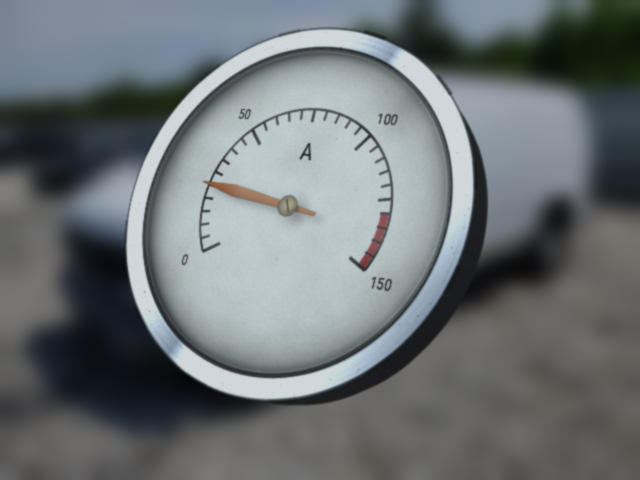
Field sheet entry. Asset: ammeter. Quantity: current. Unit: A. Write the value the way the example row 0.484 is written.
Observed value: 25
